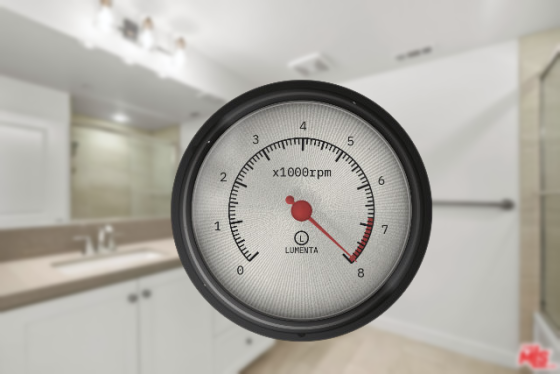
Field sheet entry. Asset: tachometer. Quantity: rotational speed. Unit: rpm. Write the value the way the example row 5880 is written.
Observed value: 7900
